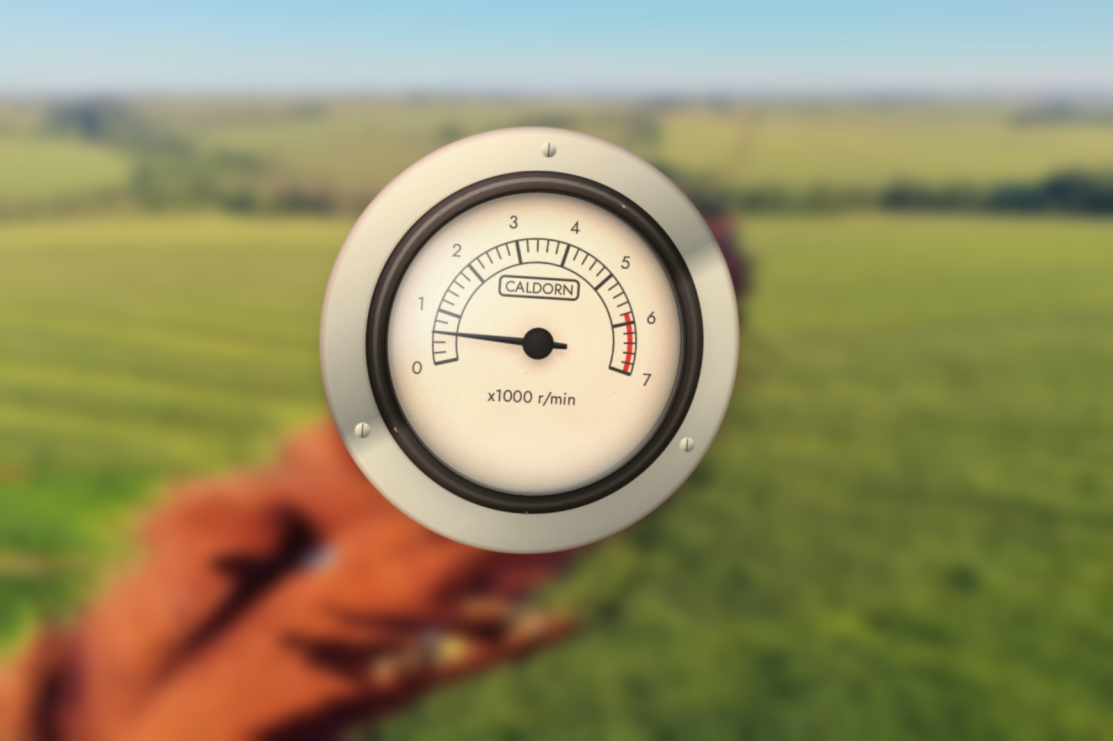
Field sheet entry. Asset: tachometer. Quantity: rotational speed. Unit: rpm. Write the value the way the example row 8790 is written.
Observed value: 600
